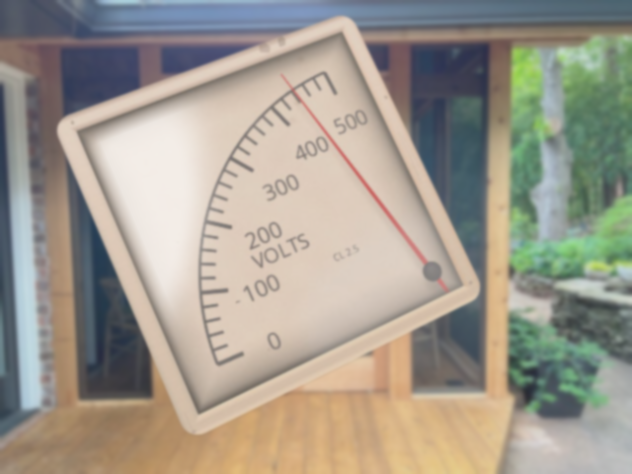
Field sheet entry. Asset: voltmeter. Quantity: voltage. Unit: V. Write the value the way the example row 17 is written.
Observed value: 440
